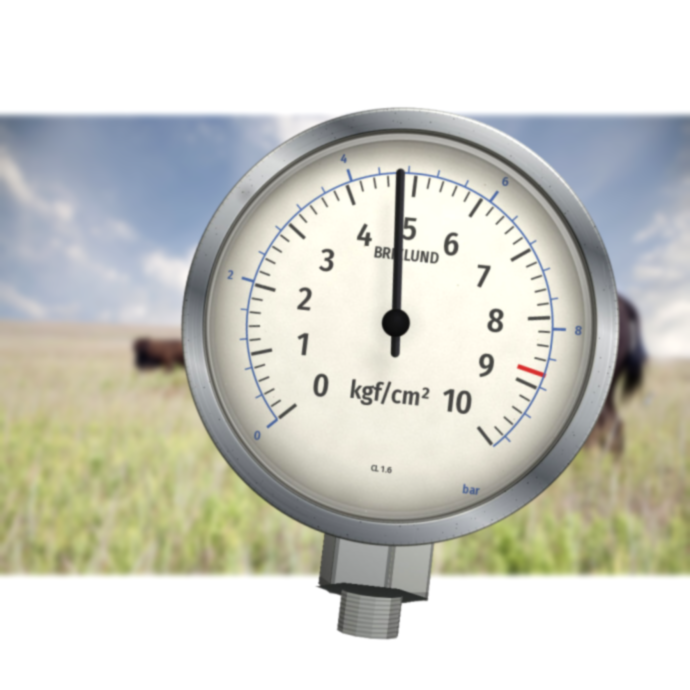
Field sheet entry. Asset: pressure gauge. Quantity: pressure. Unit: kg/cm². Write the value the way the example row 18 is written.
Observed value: 4.8
